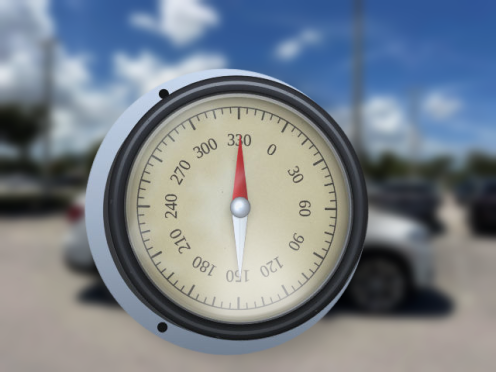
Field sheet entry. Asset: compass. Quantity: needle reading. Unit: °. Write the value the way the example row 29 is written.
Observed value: 330
